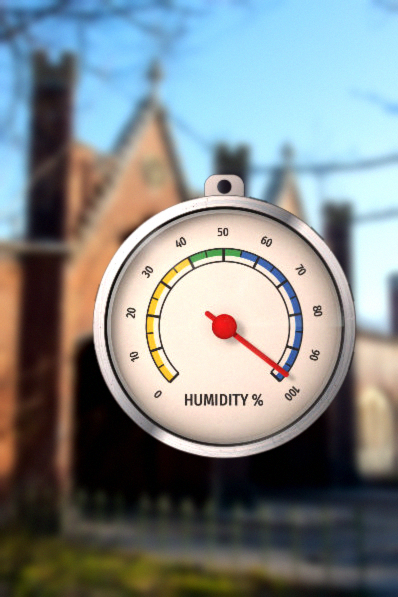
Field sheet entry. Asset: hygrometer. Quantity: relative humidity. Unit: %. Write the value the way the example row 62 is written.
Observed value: 97.5
